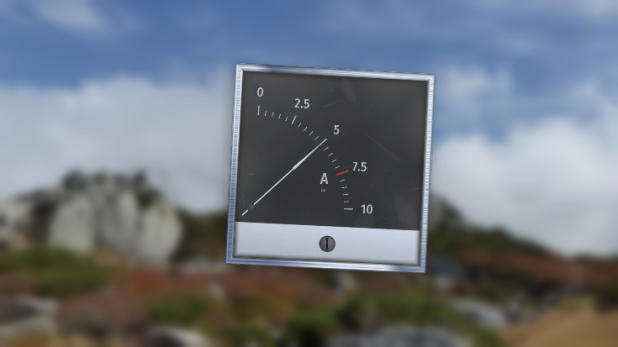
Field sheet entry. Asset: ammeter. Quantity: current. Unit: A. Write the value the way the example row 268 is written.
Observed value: 5
